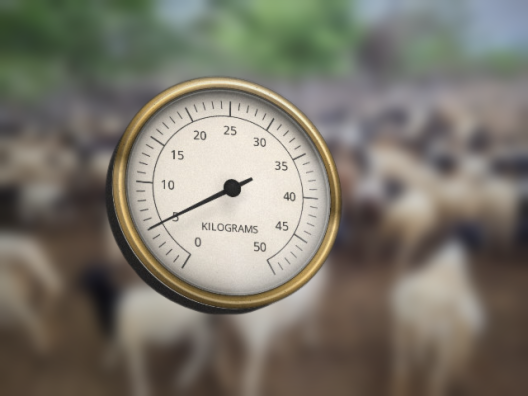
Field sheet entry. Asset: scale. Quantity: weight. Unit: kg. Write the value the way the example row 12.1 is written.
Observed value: 5
